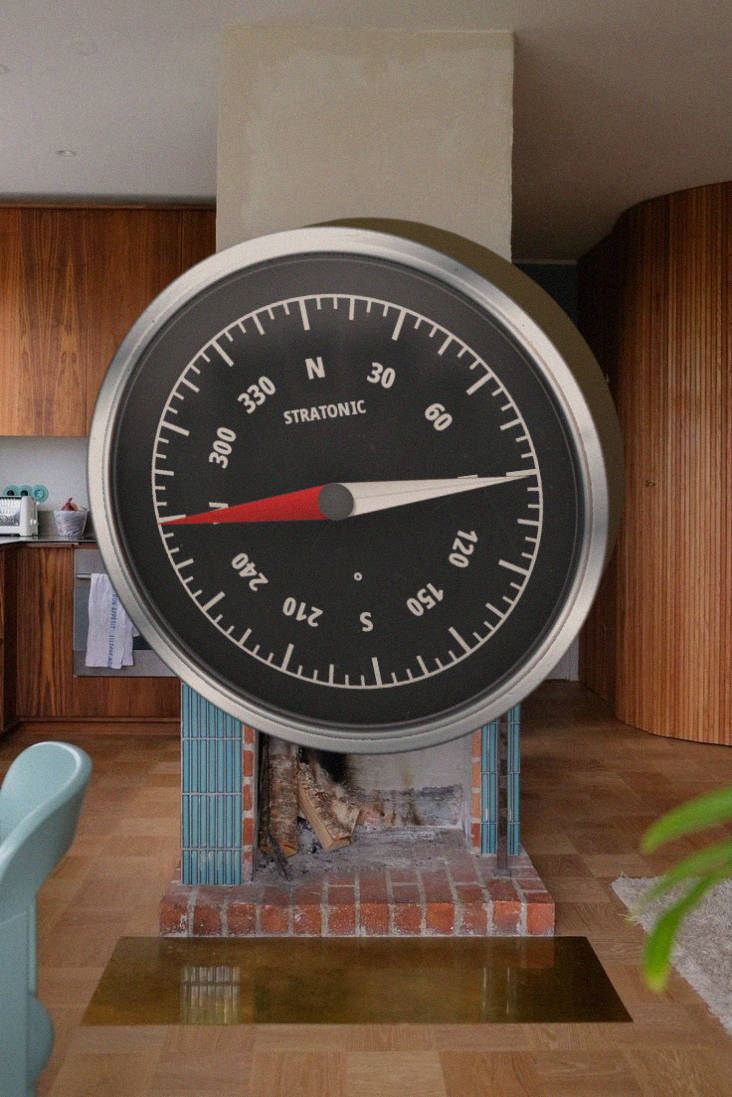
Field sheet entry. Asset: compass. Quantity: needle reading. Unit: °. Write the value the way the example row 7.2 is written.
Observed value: 270
